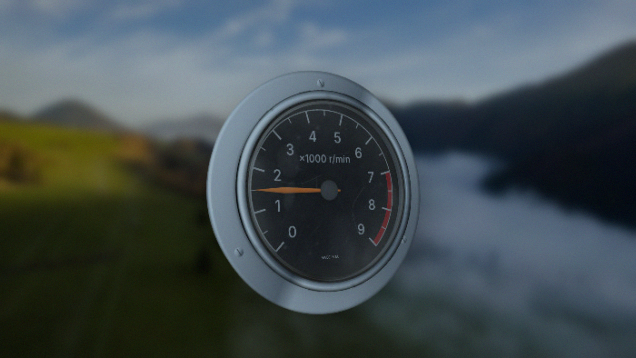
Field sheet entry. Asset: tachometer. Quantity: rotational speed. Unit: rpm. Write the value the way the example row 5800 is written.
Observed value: 1500
